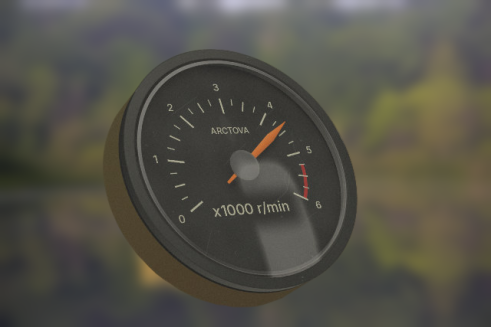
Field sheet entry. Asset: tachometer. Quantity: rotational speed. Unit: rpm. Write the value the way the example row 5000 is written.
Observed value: 4375
